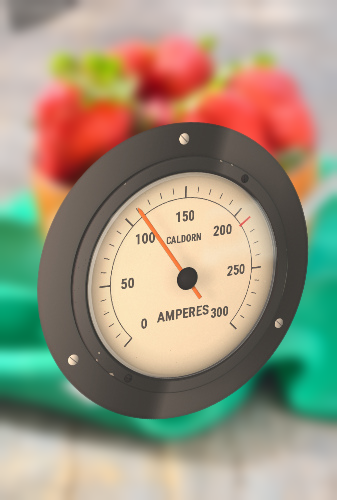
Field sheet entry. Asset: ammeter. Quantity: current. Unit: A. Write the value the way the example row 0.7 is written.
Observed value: 110
